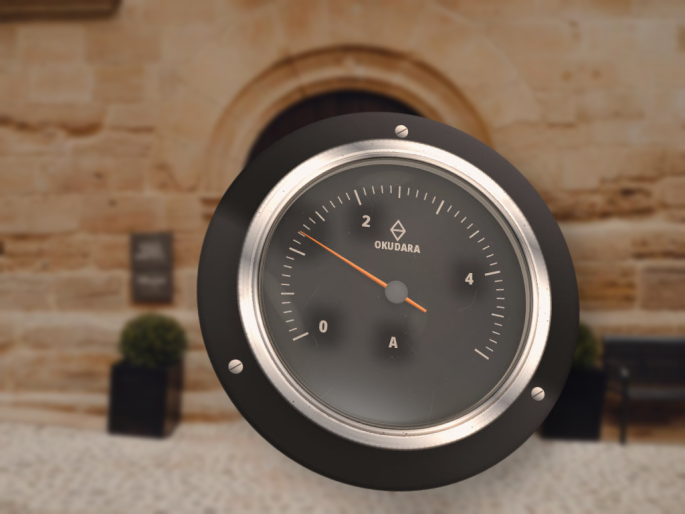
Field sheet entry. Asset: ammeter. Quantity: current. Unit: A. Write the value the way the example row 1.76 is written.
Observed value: 1.2
